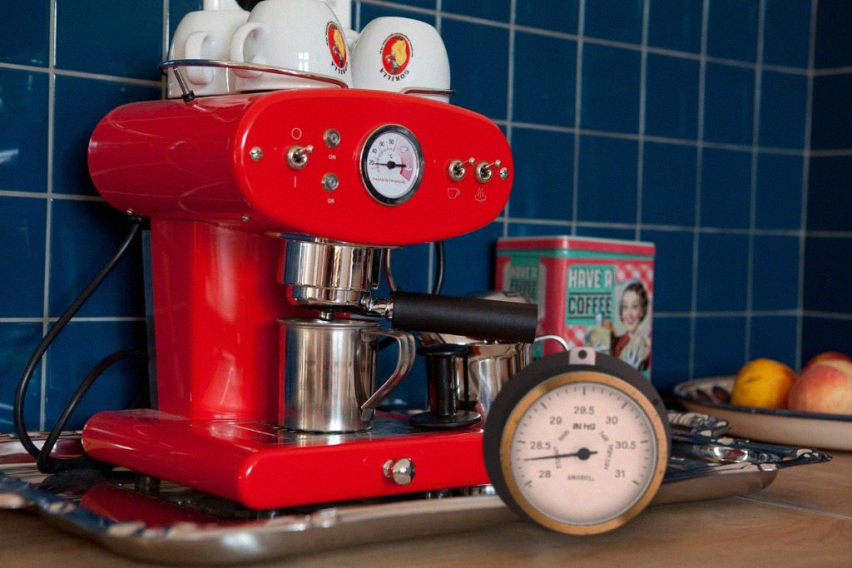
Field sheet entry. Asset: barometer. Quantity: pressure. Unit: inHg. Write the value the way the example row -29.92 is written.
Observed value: 28.3
